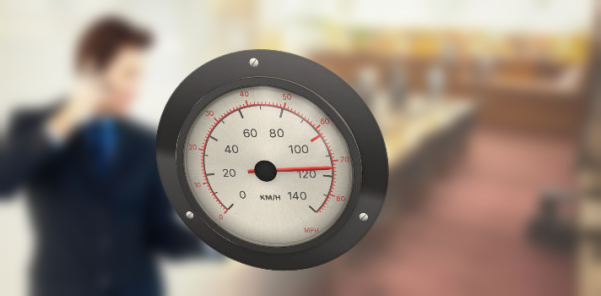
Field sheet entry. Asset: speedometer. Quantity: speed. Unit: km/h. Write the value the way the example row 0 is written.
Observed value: 115
